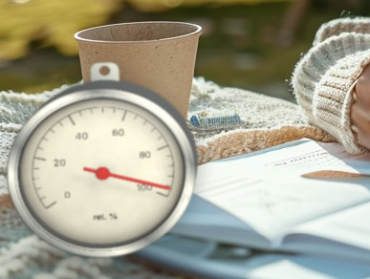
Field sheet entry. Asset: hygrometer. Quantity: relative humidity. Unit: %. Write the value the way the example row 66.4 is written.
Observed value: 96
